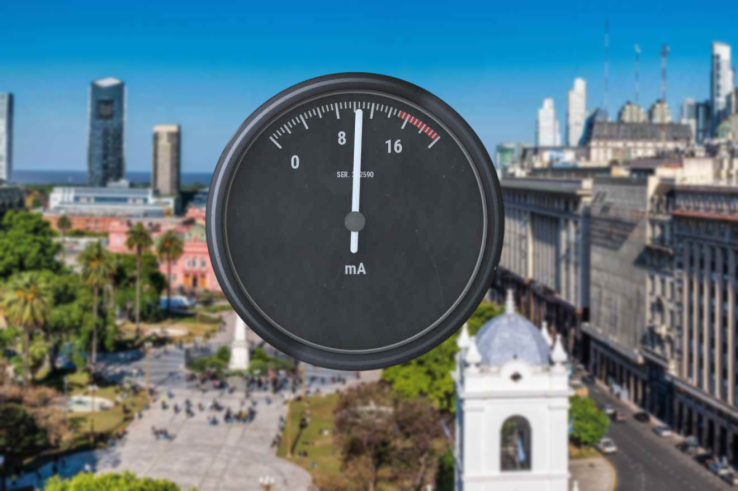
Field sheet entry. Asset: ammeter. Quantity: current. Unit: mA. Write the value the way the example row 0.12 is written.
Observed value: 10.5
